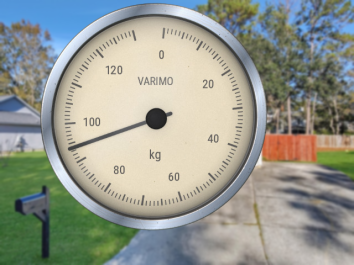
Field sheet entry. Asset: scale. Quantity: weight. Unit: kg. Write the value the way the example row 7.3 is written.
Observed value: 94
